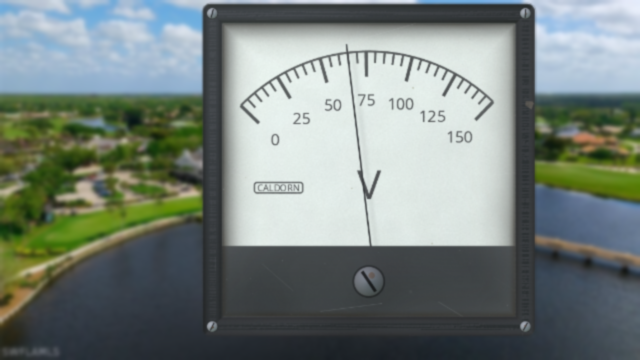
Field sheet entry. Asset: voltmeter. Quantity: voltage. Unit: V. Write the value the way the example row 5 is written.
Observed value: 65
